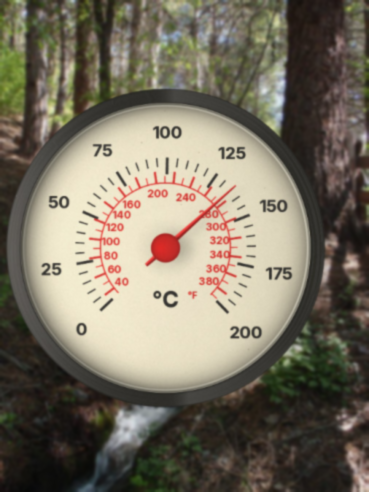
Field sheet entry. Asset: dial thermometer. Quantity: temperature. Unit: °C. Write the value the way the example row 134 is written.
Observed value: 135
